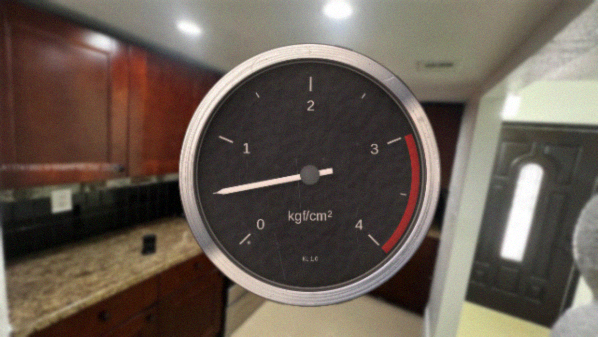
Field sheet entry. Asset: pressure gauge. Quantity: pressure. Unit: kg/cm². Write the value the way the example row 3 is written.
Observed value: 0.5
